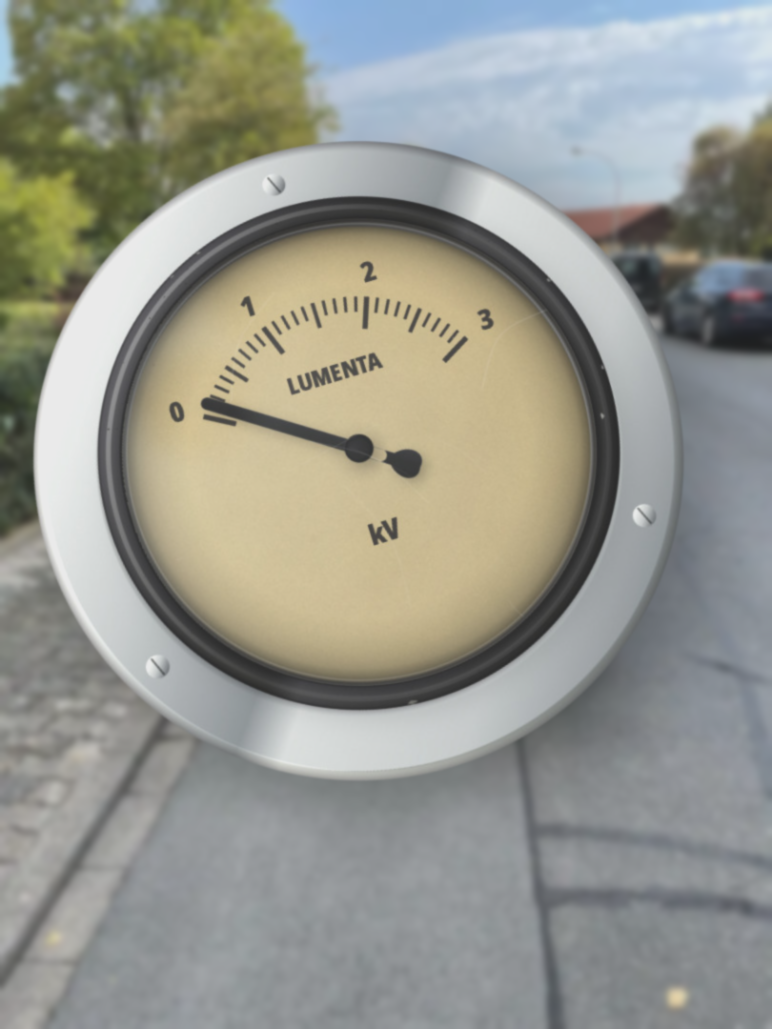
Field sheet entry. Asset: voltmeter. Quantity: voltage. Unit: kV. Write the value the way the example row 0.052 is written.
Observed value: 0.1
